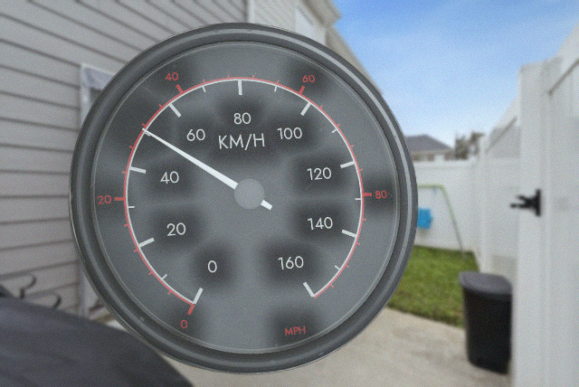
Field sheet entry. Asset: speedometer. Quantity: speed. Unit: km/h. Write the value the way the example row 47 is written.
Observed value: 50
